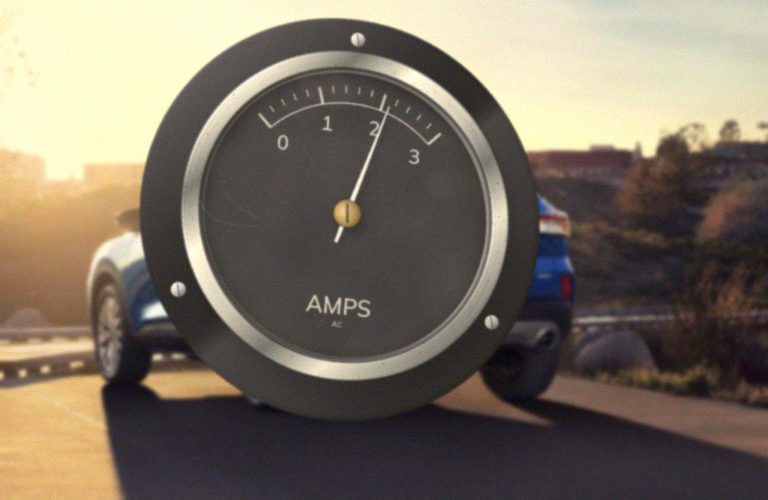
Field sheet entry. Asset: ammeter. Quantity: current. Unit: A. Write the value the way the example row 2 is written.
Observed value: 2.1
